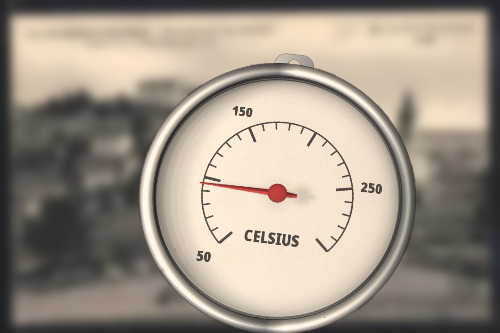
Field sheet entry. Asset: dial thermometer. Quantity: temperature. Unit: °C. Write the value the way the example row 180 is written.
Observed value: 95
